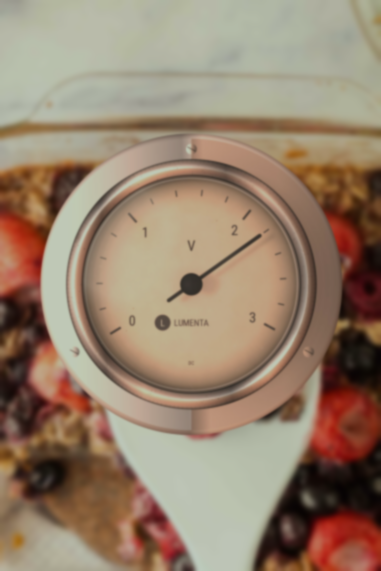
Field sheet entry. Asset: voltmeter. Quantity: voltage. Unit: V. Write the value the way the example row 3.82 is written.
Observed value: 2.2
